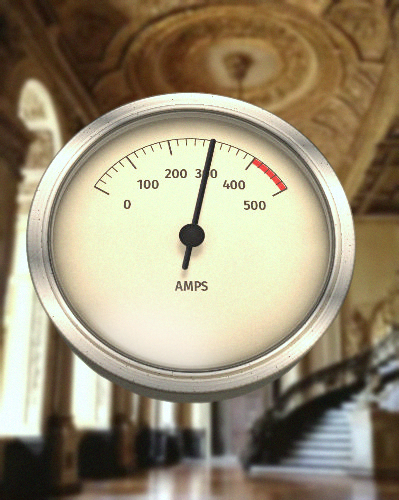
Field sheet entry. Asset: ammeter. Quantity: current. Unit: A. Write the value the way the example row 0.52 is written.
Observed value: 300
